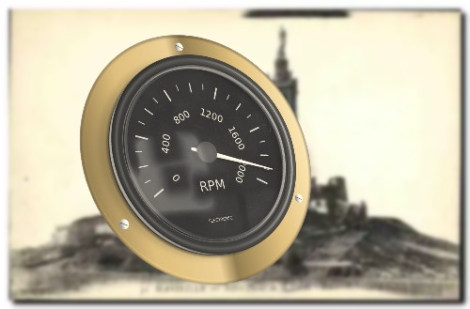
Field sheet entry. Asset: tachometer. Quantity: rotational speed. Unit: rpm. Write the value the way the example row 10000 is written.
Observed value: 1900
